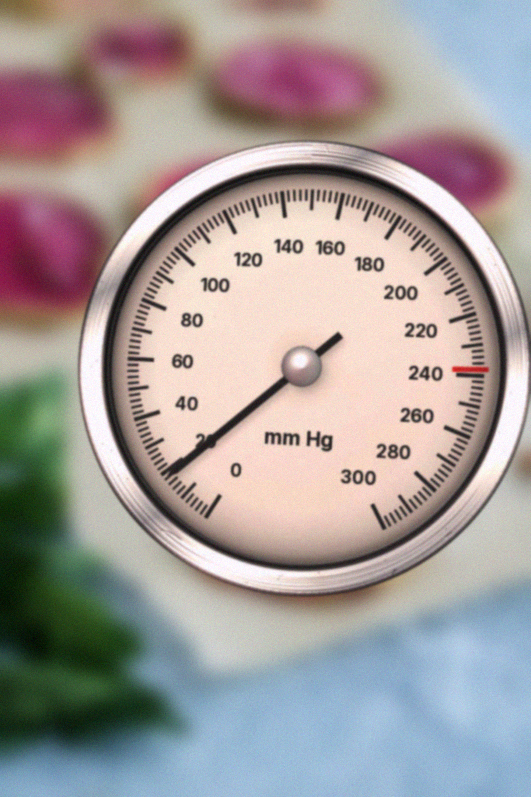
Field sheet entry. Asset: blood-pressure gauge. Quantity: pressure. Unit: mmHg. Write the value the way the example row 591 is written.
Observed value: 18
